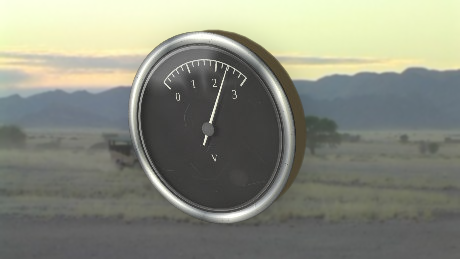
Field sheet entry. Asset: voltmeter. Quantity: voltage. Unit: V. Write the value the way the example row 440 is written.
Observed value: 2.4
